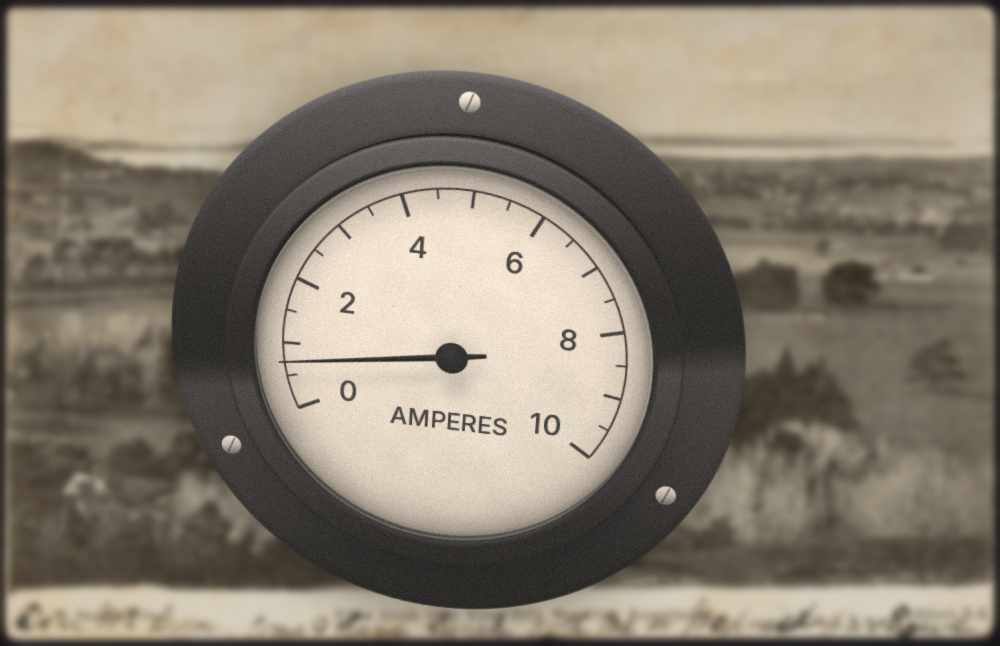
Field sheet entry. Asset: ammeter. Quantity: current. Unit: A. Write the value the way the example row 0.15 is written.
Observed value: 0.75
